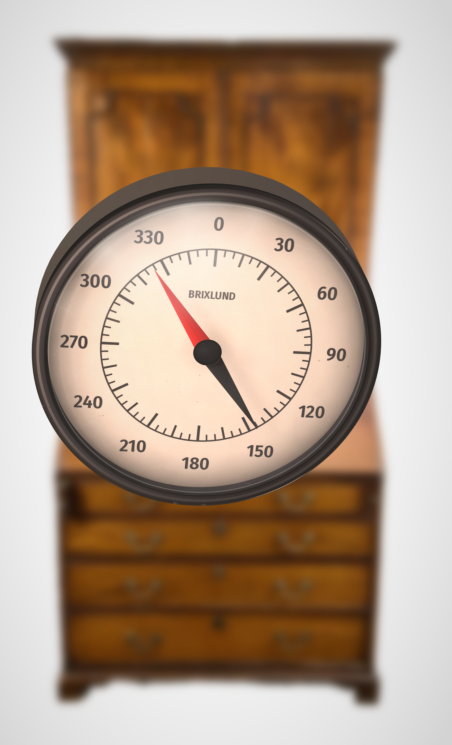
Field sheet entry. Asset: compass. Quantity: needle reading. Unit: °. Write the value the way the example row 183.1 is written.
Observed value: 325
